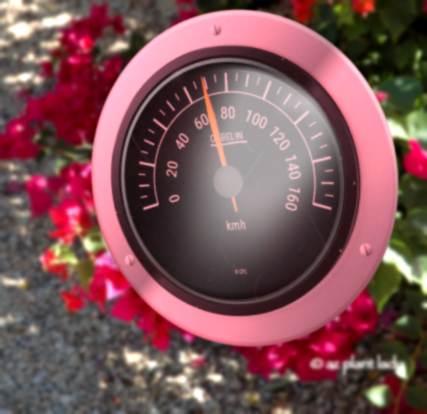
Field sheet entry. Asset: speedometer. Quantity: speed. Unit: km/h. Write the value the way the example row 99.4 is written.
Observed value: 70
